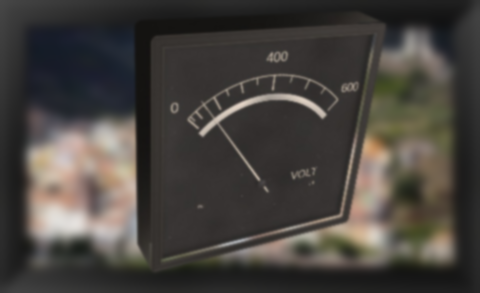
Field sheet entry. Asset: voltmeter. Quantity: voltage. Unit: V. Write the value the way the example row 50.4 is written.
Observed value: 150
